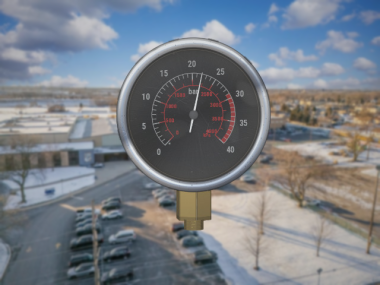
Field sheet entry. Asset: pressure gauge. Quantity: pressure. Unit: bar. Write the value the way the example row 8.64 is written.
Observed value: 22
